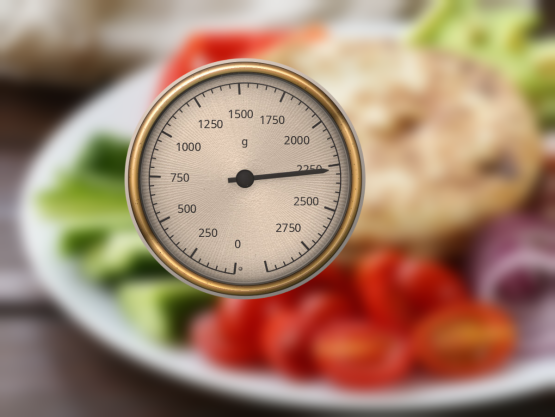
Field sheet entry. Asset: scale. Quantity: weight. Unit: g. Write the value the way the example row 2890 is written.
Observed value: 2275
